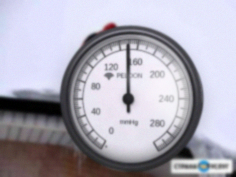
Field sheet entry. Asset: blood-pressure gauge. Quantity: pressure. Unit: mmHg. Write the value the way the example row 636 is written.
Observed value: 150
